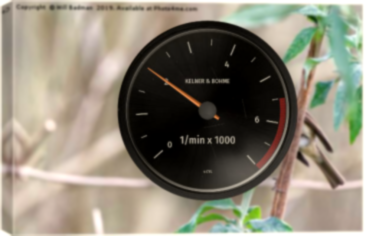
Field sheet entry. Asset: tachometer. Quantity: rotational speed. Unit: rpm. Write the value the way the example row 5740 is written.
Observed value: 2000
